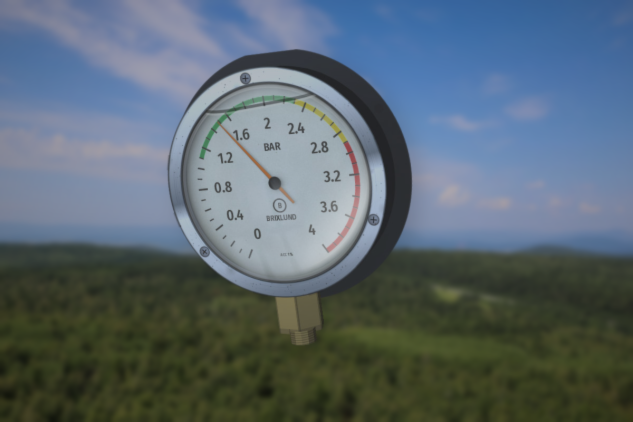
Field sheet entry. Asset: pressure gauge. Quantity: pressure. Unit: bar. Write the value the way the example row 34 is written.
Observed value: 1.5
